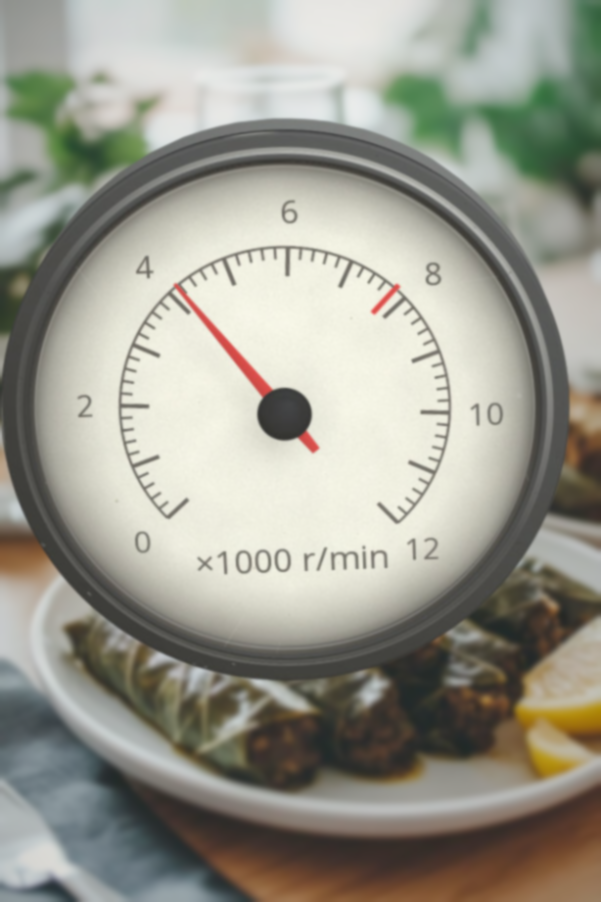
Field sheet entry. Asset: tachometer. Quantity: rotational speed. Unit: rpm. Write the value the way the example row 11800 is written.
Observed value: 4200
